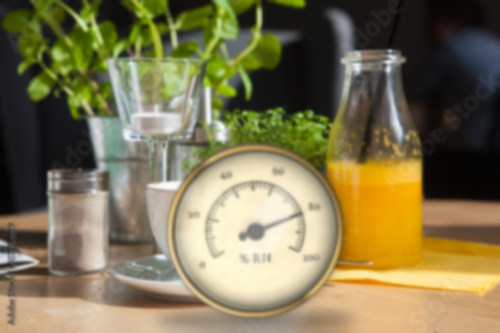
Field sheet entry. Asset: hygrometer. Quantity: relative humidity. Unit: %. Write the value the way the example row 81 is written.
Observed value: 80
